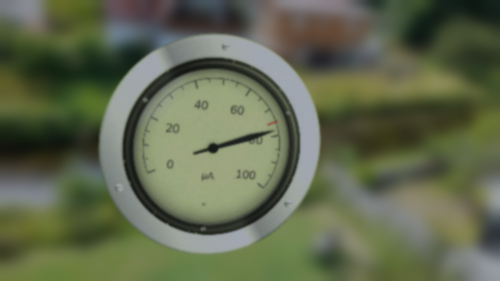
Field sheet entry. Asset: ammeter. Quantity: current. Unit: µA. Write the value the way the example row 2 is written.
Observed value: 77.5
